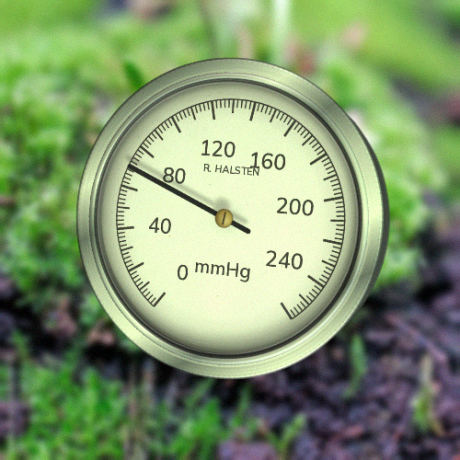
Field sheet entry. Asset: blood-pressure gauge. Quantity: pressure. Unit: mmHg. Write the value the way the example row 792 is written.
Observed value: 70
